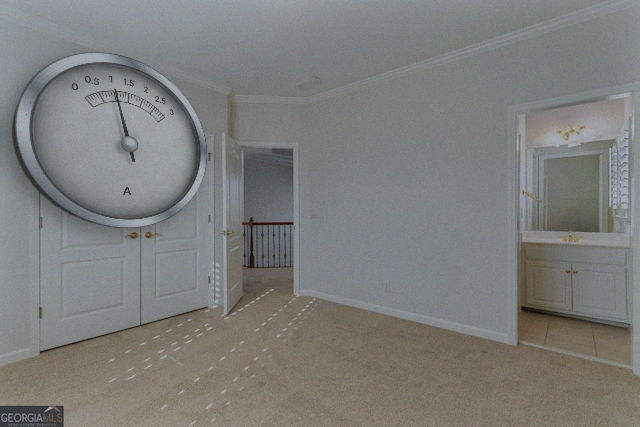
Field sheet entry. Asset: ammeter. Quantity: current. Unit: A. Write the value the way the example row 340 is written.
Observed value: 1
